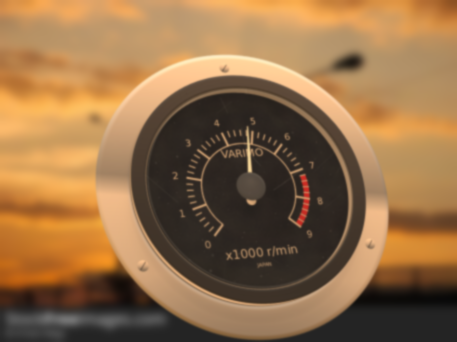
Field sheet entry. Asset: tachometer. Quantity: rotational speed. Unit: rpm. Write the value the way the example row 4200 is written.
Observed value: 4800
